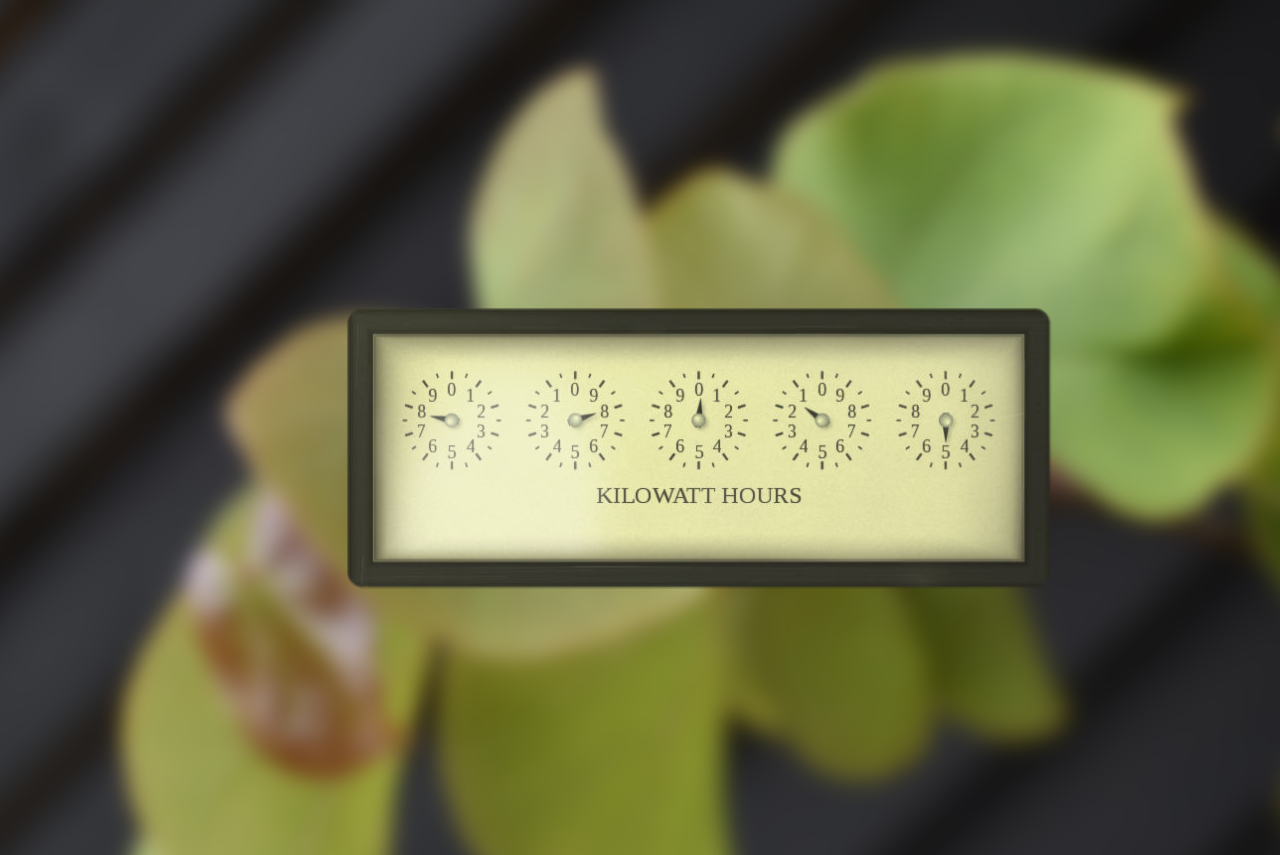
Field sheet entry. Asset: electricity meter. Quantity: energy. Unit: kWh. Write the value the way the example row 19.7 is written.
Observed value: 78015
